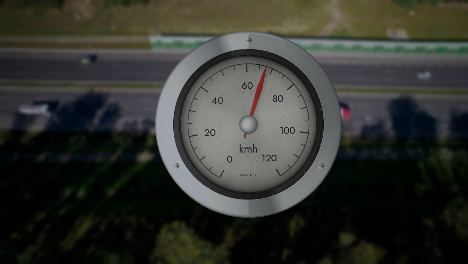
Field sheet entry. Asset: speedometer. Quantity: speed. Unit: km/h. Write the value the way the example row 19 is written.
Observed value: 67.5
